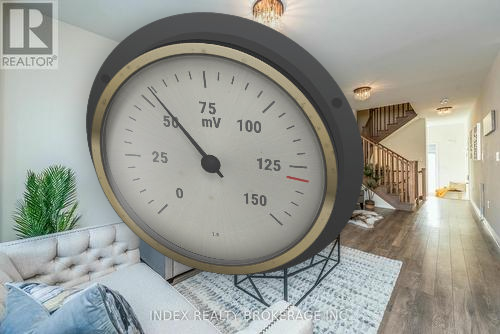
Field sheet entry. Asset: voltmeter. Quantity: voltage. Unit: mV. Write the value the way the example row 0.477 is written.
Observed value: 55
